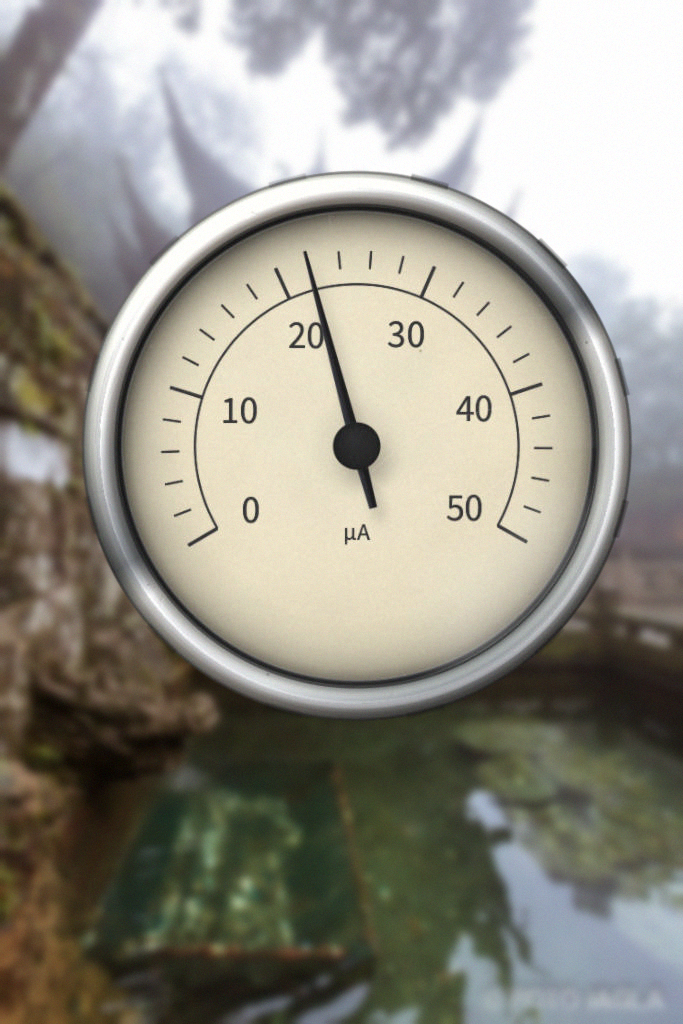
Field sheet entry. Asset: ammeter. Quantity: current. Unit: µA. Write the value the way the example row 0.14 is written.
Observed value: 22
